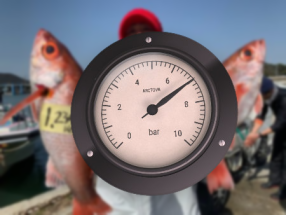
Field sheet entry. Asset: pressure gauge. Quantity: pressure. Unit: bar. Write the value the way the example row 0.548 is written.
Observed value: 7
